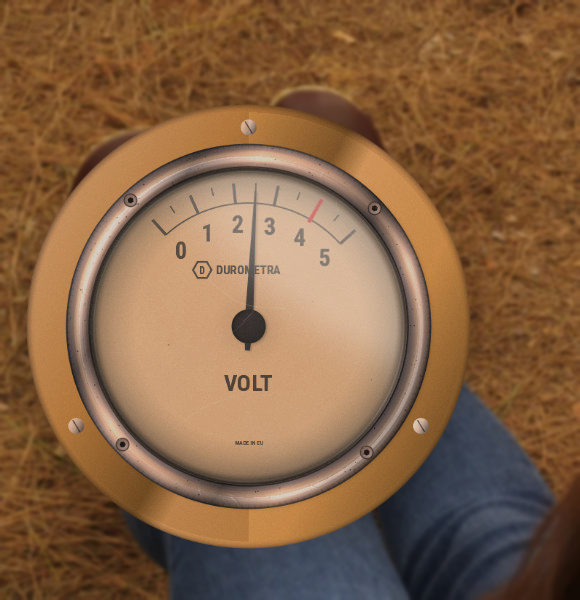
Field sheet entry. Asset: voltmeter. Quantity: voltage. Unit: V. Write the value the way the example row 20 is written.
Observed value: 2.5
